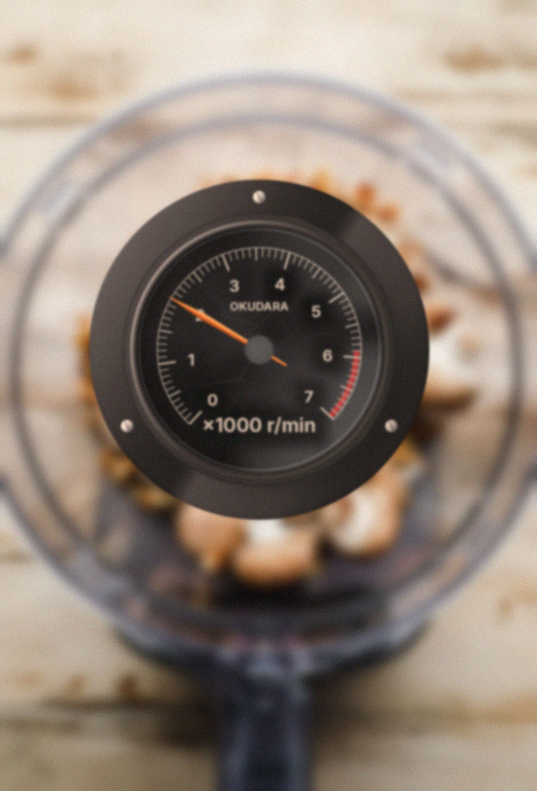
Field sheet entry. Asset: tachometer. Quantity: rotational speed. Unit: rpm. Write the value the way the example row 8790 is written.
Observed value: 2000
